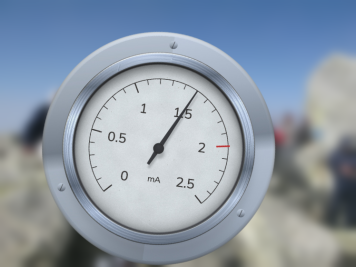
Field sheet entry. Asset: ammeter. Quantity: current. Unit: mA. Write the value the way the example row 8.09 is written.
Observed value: 1.5
